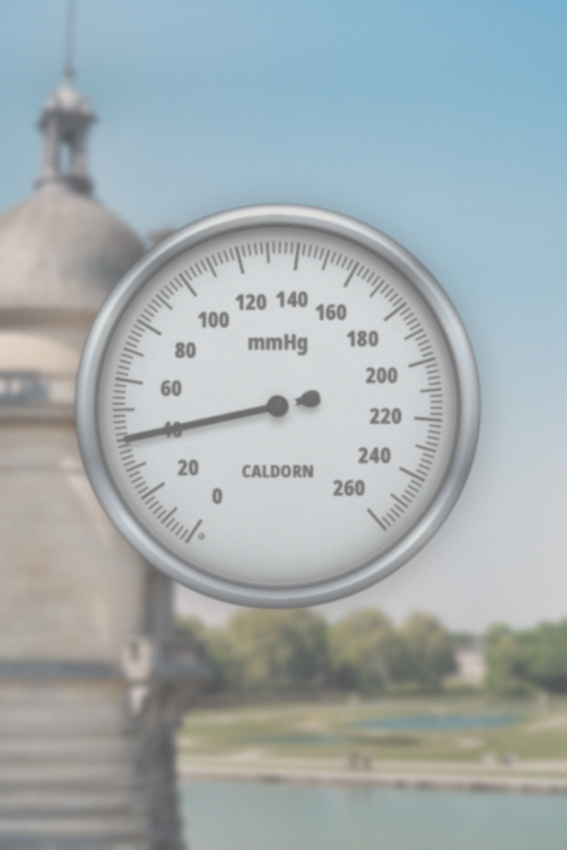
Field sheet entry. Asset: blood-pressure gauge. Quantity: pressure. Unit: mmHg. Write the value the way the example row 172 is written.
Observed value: 40
